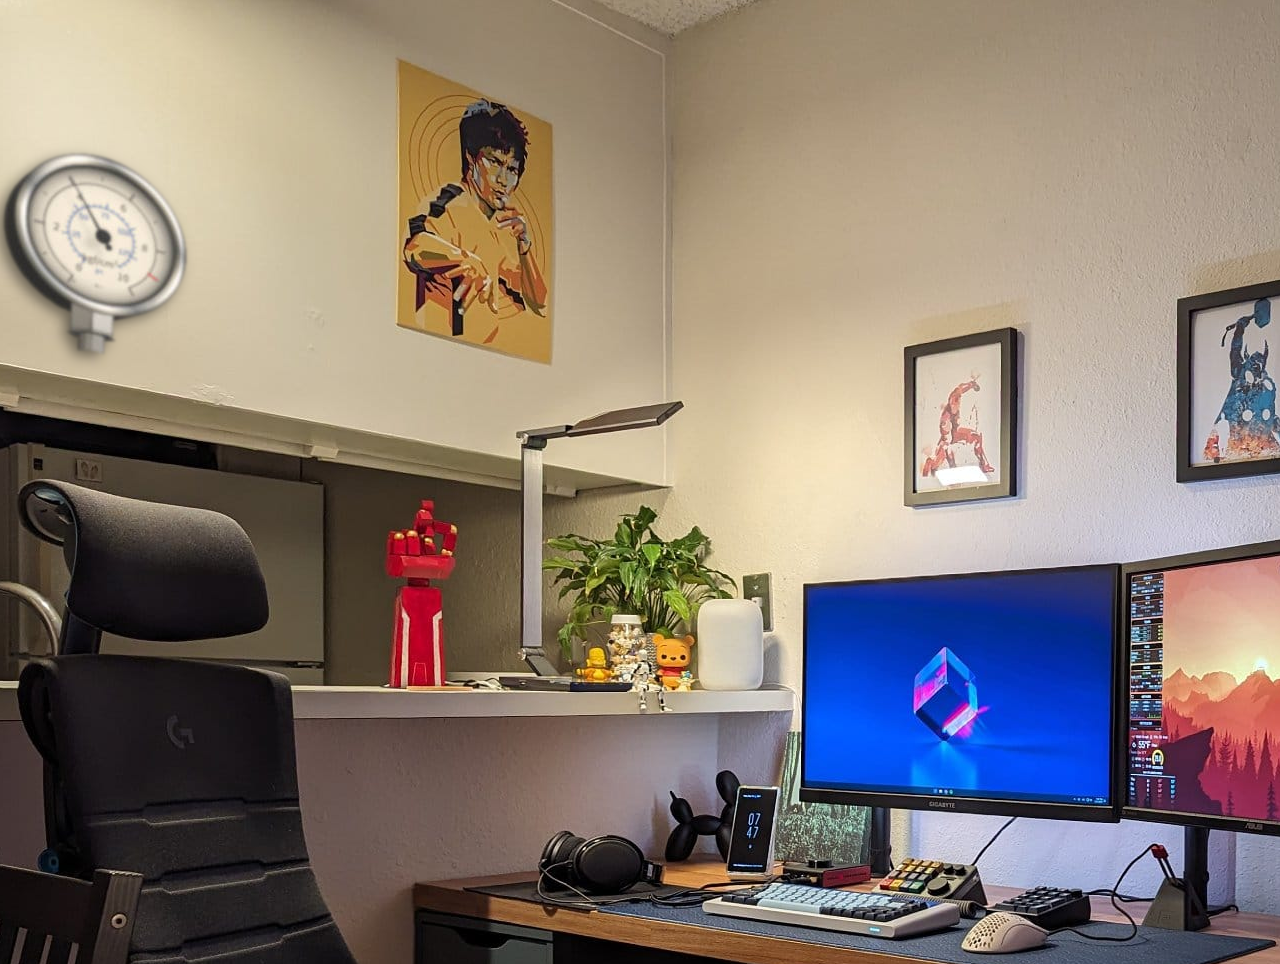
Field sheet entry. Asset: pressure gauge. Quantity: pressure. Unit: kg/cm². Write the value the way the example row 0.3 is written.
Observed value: 4
